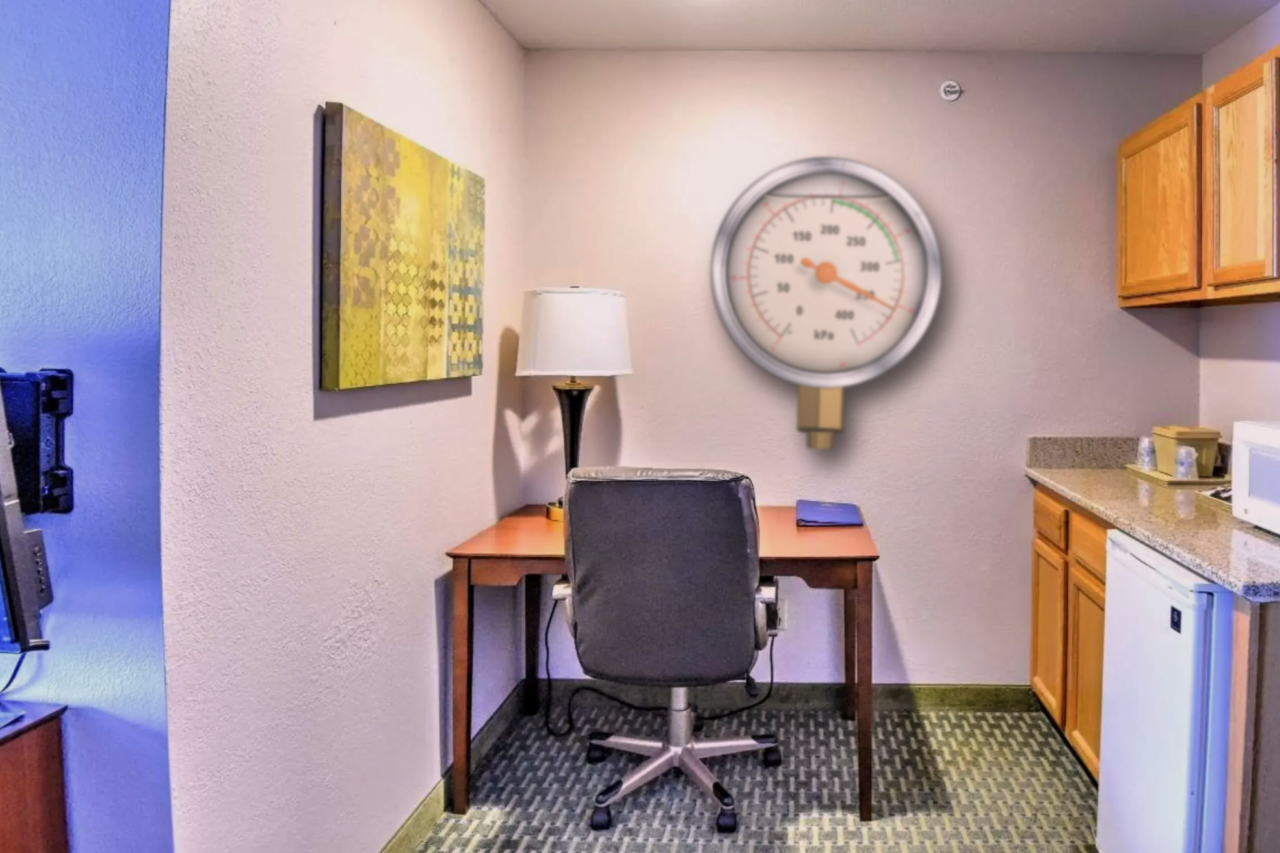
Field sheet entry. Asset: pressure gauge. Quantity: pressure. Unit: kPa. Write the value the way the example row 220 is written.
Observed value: 350
